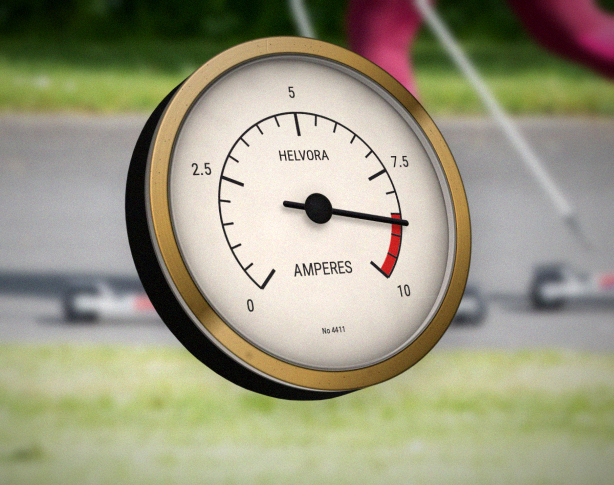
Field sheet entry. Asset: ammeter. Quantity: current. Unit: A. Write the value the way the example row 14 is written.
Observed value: 8.75
